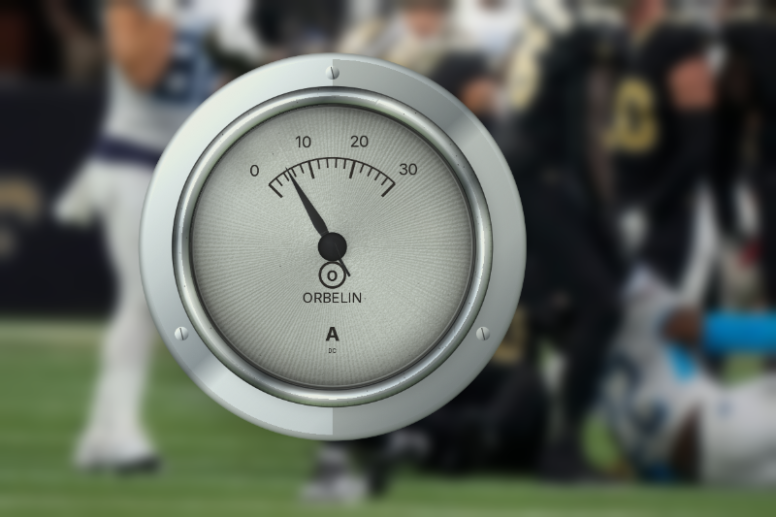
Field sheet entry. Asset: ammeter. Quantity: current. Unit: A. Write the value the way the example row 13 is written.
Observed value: 5
